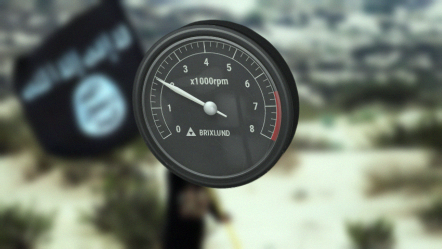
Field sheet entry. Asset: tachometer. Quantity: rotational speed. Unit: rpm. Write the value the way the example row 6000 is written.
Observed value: 2000
